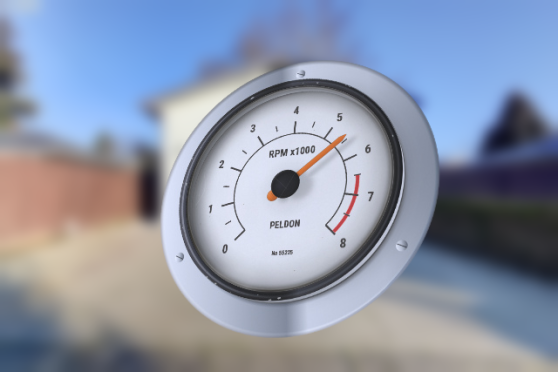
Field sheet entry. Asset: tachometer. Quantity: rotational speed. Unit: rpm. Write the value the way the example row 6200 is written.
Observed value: 5500
